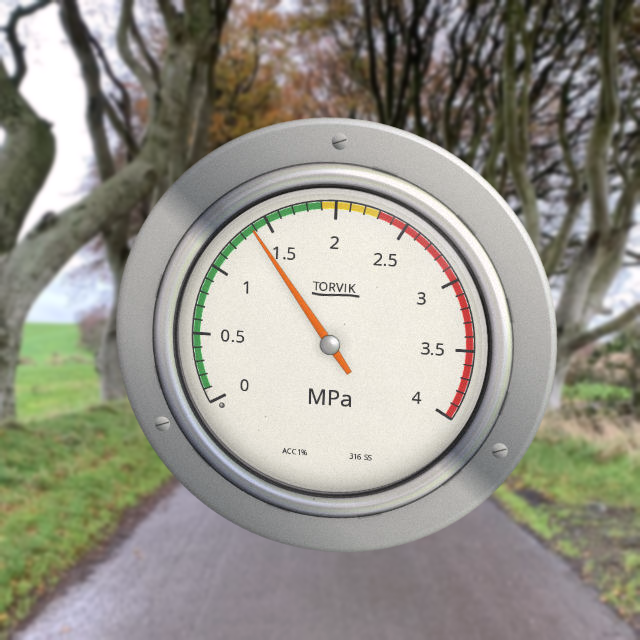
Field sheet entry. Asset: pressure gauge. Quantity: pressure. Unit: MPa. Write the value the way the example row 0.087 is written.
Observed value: 1.4
